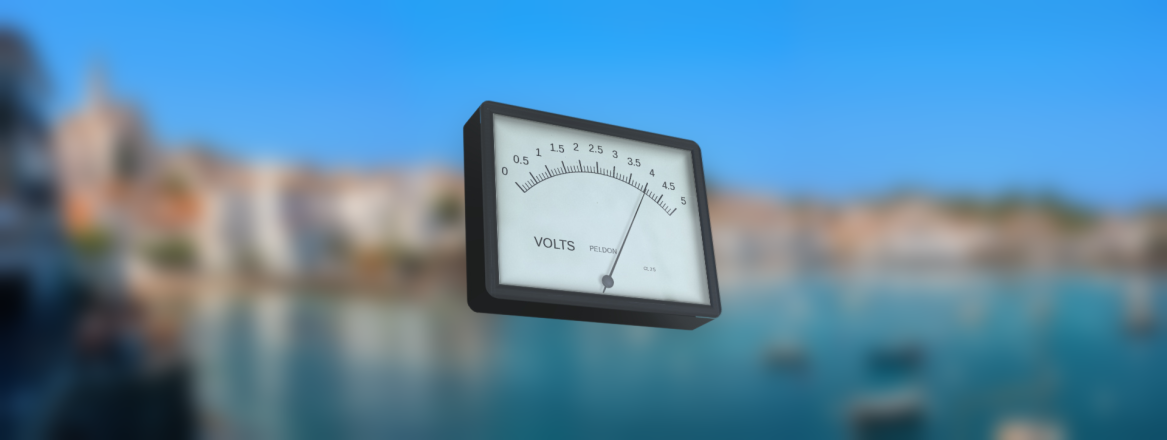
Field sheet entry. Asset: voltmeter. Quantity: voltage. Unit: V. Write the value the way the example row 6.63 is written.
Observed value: 4
